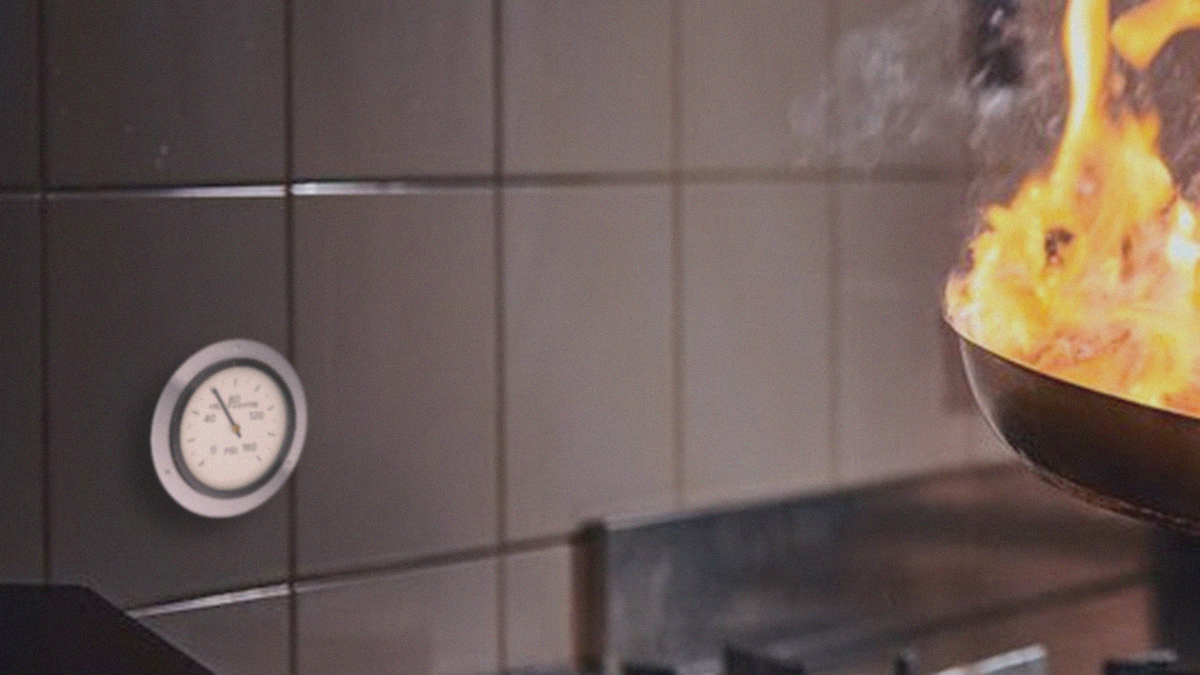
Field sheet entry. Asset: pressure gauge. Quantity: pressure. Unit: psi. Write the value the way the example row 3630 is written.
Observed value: 60
